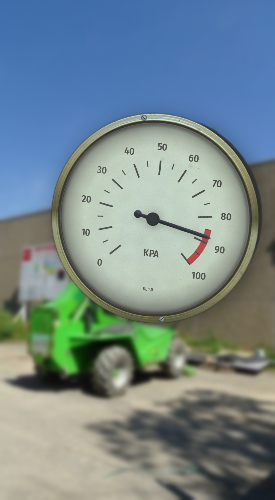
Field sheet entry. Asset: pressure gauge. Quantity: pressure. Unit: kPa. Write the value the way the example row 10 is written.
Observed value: 87.5
